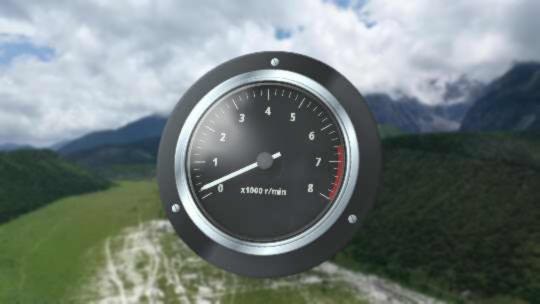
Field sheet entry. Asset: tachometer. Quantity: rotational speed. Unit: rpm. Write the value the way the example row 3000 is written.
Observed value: 200
